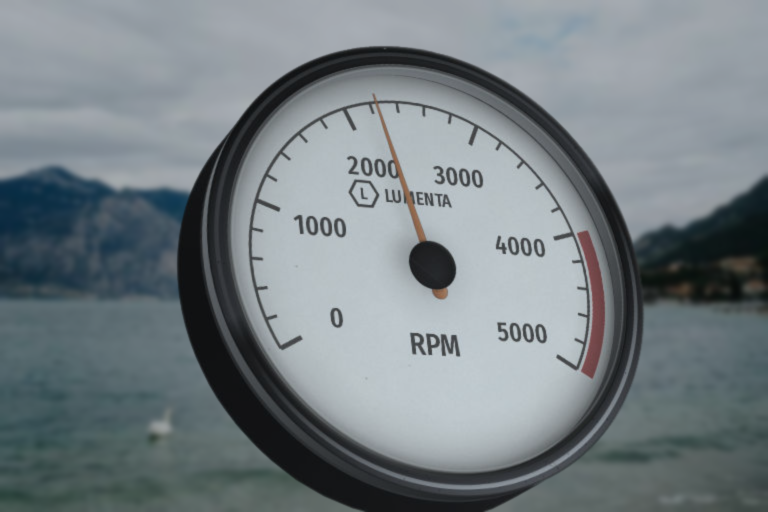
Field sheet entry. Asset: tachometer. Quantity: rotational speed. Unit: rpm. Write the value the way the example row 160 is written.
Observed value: 2200
